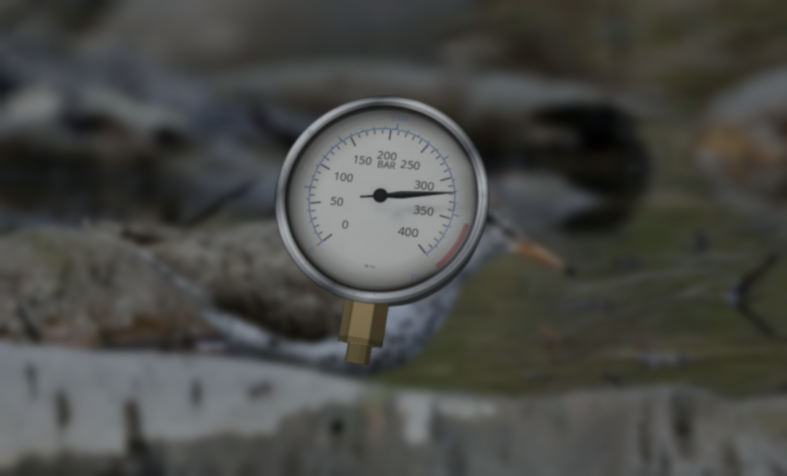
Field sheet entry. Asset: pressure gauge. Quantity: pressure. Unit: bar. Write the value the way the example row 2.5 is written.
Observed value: 320
